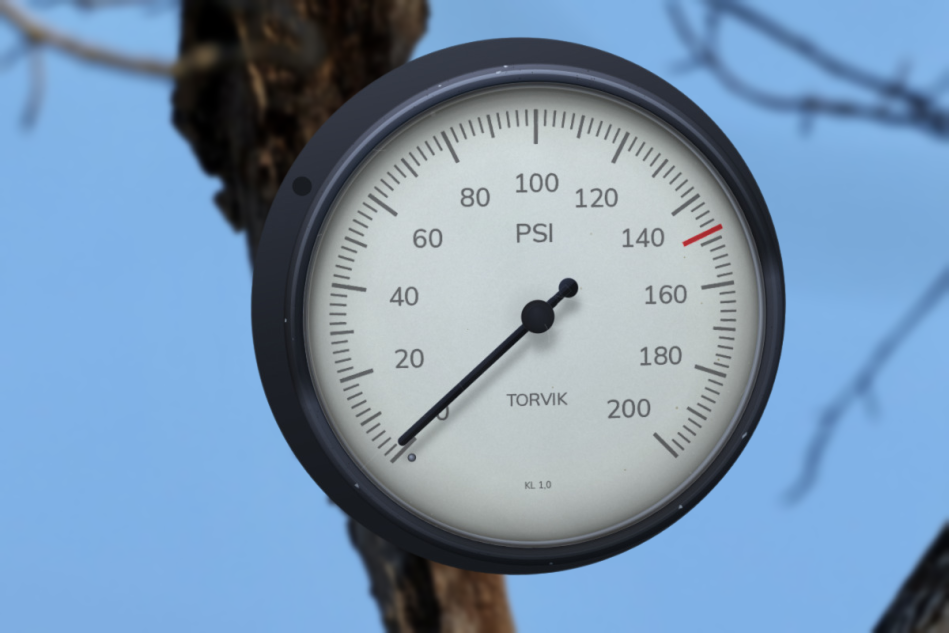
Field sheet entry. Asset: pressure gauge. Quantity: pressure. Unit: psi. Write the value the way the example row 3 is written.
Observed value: 2
